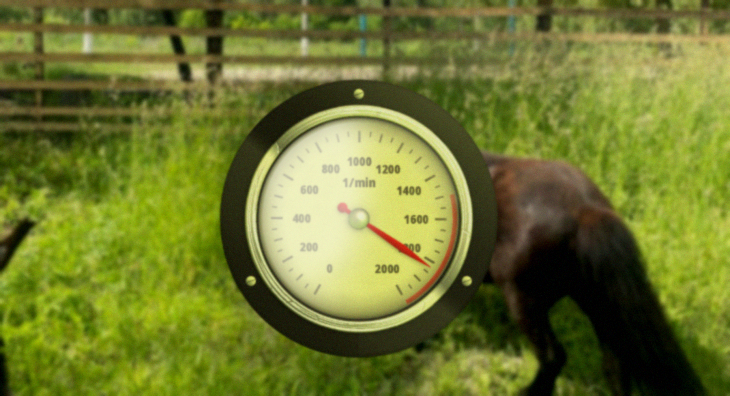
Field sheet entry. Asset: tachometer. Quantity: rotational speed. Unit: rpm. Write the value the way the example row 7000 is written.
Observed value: 1825
